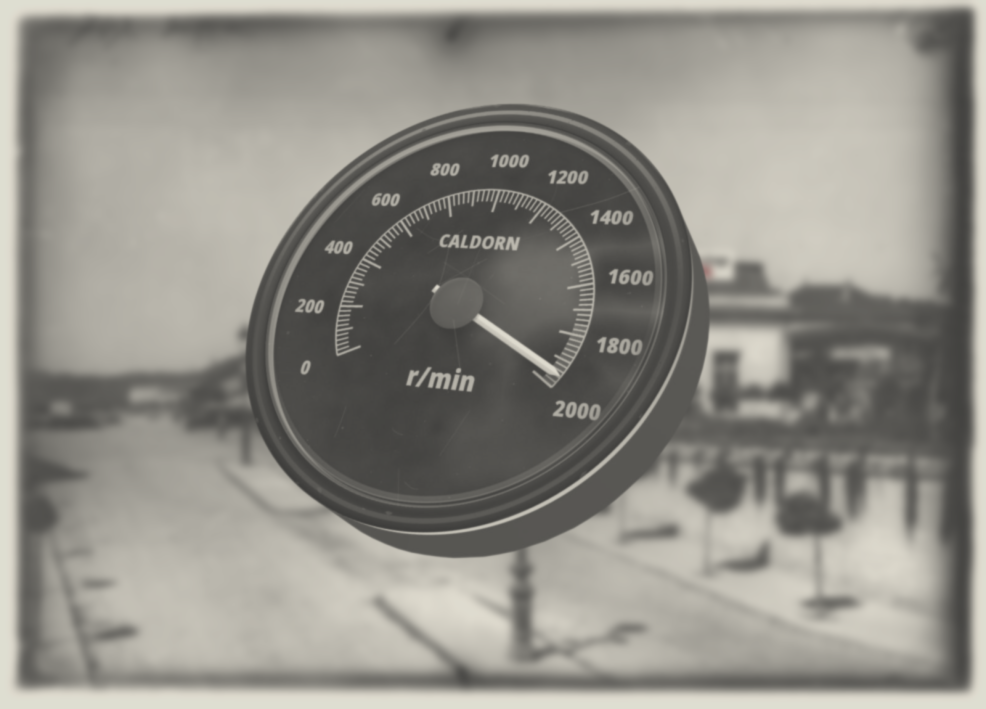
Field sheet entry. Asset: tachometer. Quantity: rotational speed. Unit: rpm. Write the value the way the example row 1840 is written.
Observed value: 1960
